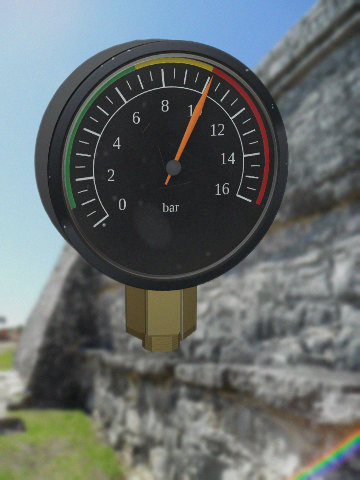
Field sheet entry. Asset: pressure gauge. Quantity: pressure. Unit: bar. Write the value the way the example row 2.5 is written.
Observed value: 10
